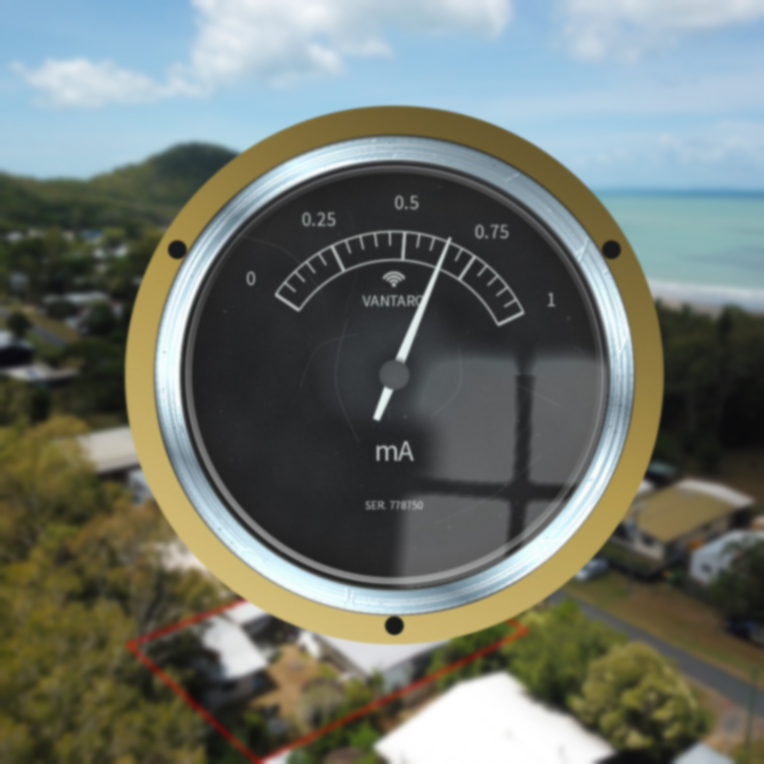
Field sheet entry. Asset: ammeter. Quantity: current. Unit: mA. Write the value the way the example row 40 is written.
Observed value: 0.65
